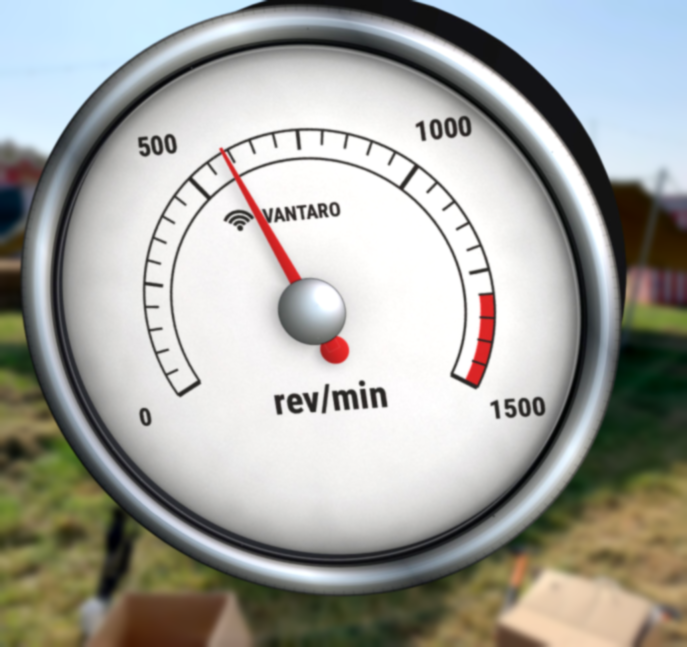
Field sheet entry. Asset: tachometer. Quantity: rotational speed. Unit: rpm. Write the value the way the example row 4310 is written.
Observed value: 600
